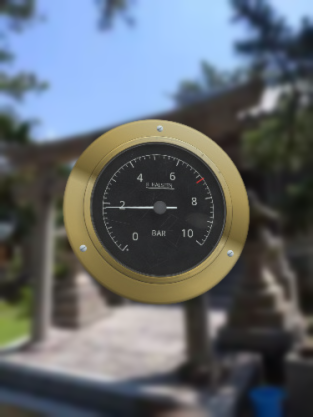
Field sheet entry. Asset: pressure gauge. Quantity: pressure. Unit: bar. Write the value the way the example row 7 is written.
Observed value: 1.8
